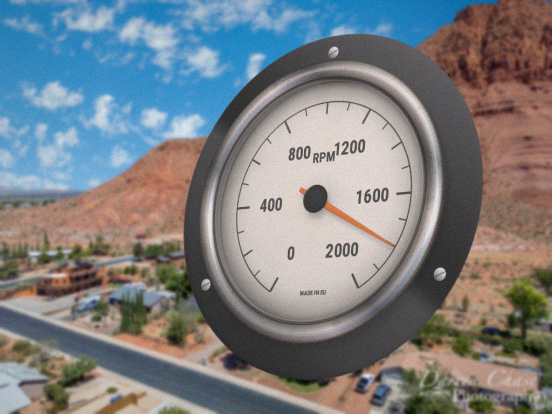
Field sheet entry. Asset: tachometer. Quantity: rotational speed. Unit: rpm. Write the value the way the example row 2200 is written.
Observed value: 1800
